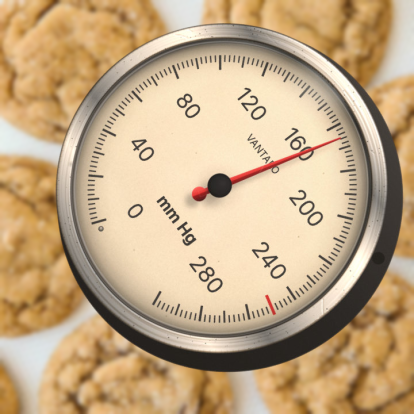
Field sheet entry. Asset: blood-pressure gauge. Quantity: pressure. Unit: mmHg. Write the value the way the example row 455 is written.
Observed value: 166
